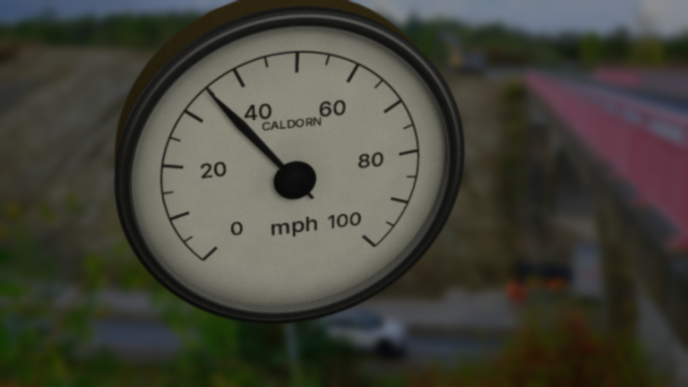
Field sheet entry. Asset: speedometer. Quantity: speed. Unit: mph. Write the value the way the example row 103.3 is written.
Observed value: 35
